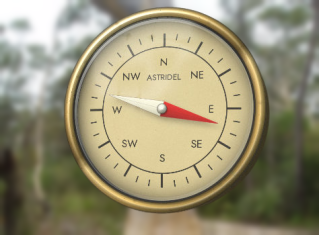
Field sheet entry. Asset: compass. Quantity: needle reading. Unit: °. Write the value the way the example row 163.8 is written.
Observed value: 105
